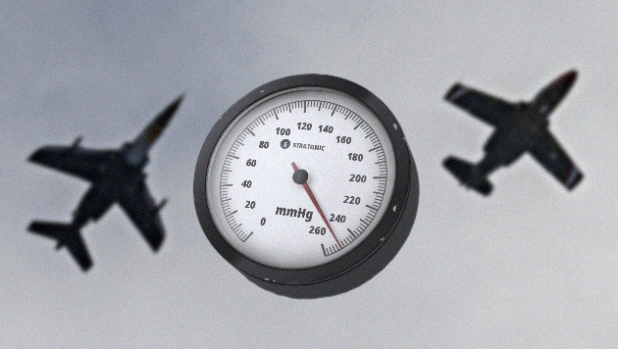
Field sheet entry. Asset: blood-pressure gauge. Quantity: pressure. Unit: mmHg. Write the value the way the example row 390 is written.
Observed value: 250
